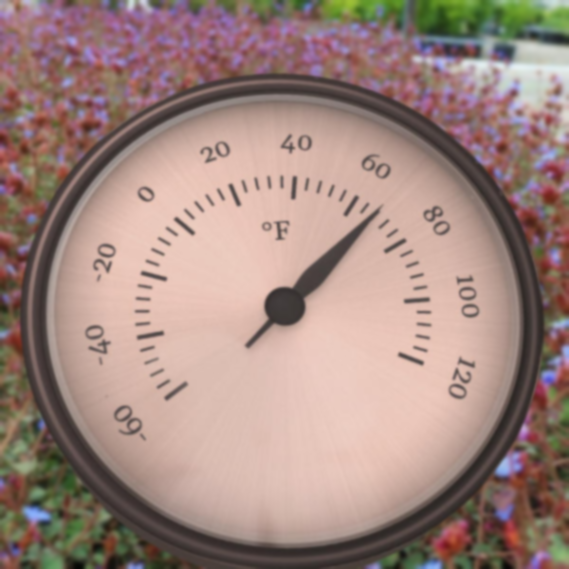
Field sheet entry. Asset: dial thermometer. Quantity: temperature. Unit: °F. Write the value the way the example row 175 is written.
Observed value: 68
